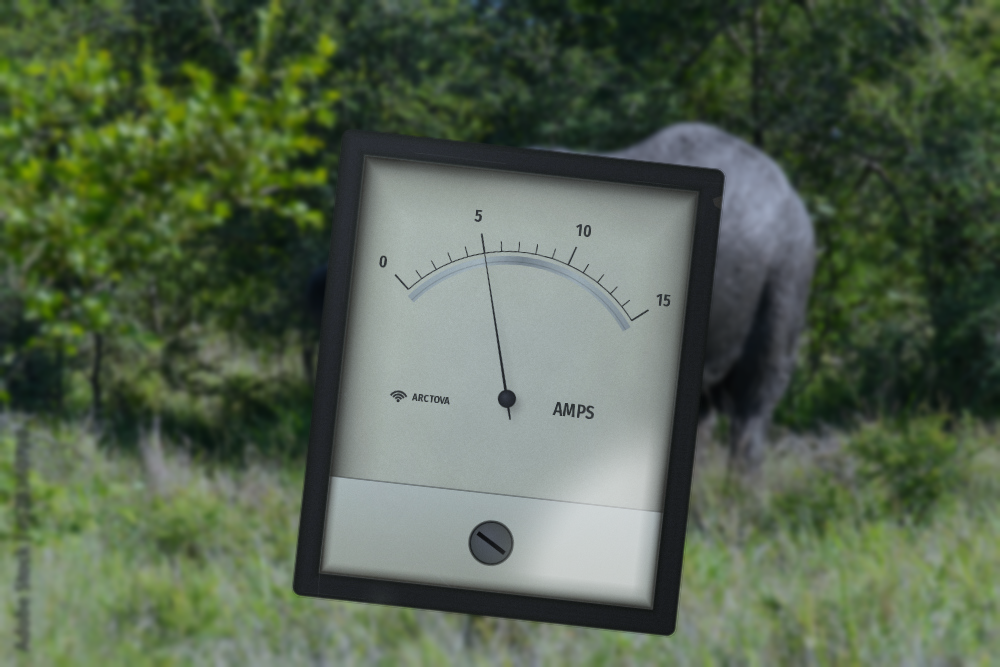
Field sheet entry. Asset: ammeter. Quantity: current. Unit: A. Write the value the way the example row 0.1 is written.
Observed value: 5
